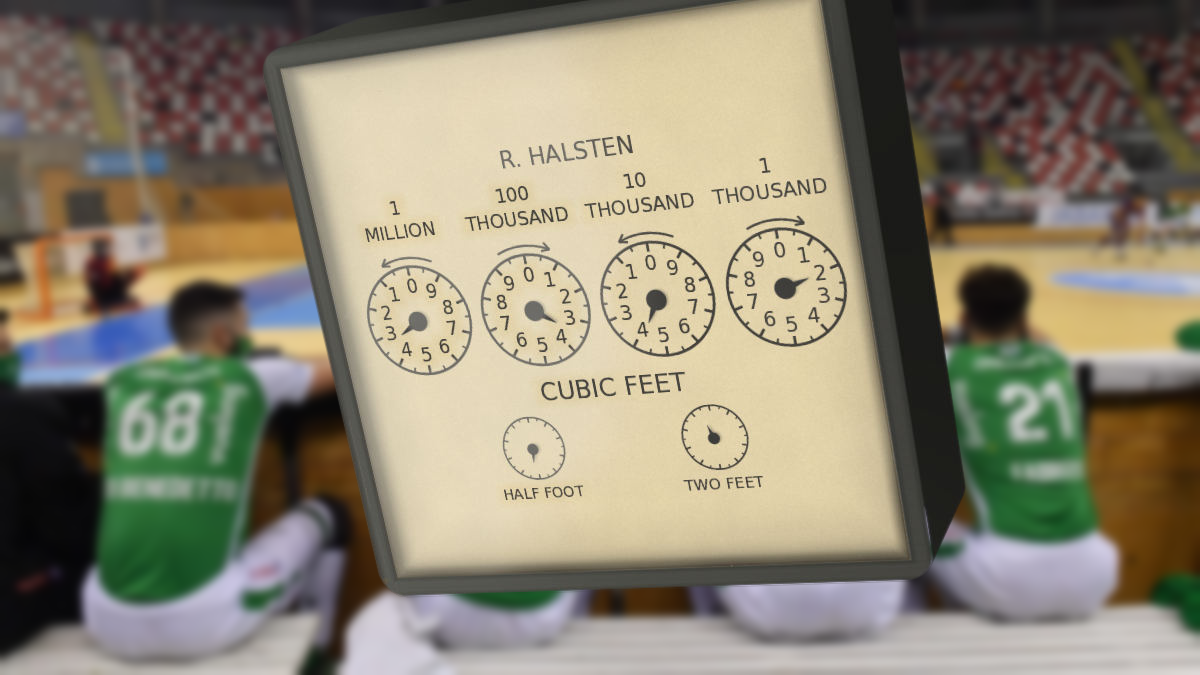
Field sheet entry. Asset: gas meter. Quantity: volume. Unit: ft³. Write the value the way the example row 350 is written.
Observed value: 334200
